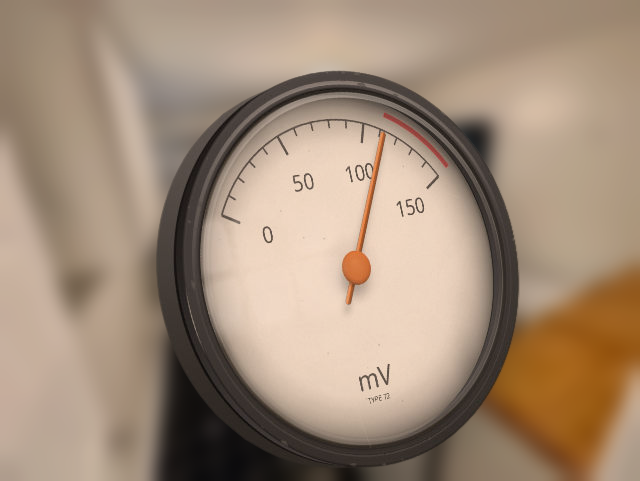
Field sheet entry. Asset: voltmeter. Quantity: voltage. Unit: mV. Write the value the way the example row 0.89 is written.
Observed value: 110
